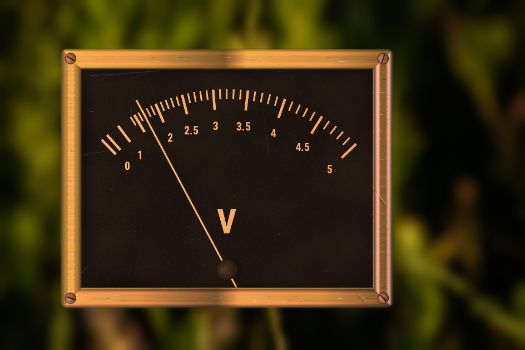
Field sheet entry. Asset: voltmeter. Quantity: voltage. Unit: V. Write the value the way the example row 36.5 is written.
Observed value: 1.7
